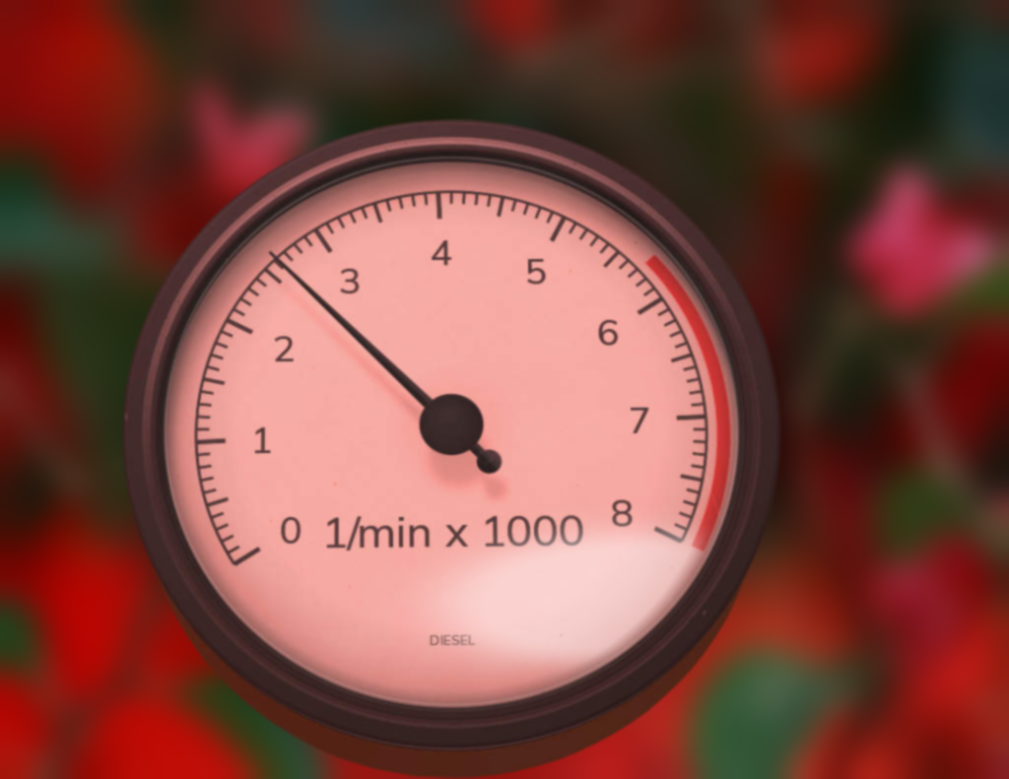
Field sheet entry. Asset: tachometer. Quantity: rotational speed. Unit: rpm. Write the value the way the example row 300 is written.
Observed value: 2600
